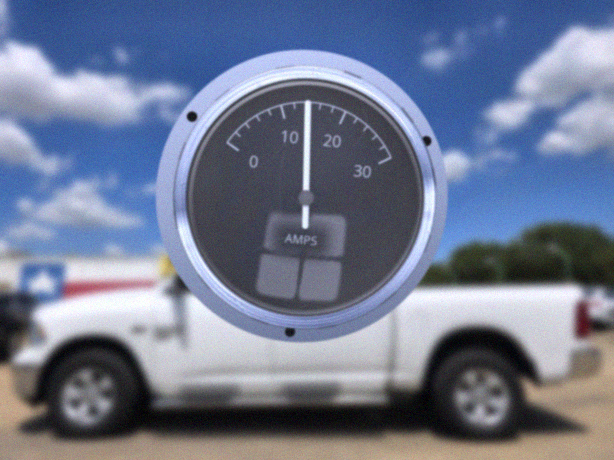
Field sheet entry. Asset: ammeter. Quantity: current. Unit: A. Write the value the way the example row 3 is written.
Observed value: 14
